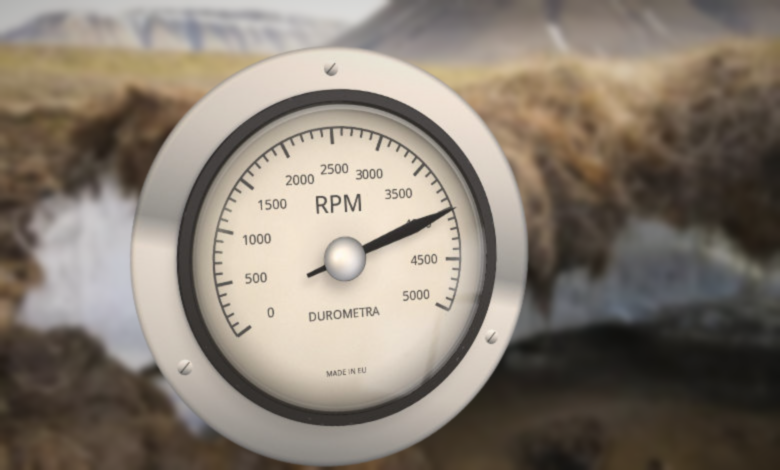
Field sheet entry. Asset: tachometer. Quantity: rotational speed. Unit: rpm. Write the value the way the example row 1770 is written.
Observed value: 4000
